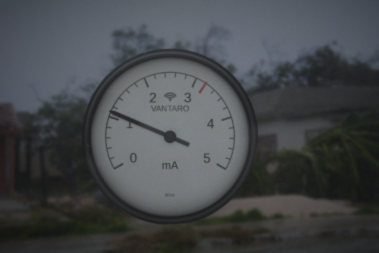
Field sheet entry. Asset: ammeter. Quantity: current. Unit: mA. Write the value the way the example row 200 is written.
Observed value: 1.1
